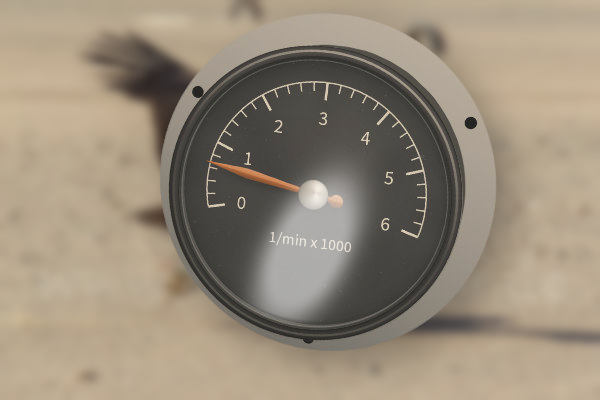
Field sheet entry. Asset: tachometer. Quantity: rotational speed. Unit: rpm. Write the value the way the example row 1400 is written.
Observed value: 700
